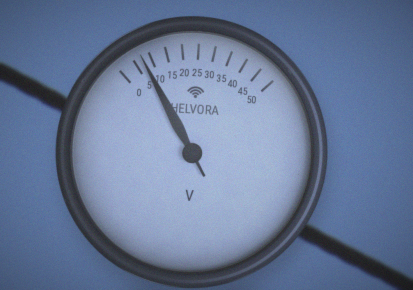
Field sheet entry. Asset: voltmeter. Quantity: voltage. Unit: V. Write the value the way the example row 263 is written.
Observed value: 7.5
